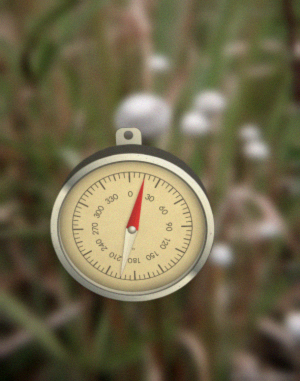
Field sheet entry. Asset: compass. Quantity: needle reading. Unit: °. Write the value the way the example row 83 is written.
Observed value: 15
